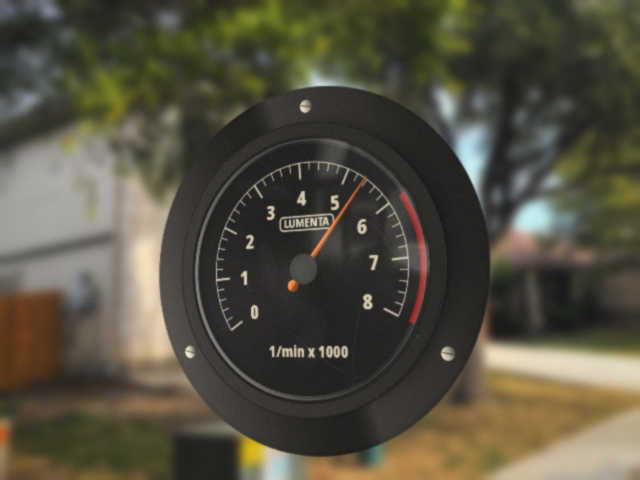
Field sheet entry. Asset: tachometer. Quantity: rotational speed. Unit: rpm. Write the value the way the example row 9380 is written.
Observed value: 5400
